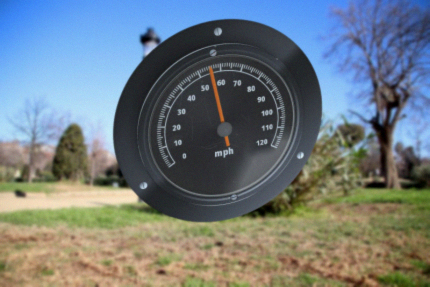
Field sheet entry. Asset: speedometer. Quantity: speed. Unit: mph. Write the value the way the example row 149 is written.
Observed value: 55
